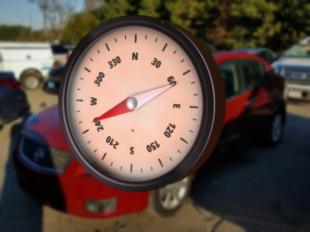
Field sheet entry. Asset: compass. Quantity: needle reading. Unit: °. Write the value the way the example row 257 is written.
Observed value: 245
